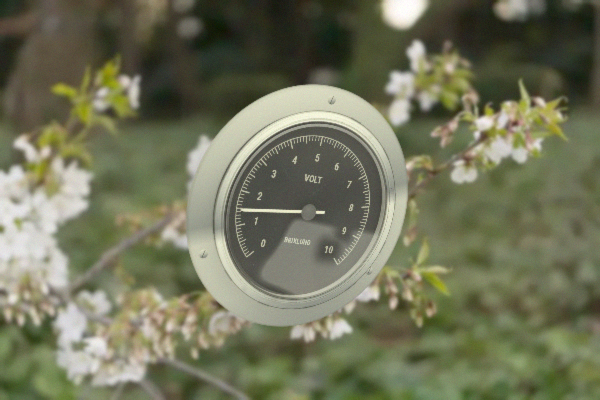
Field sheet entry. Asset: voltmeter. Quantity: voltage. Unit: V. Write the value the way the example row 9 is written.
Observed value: 1.5
